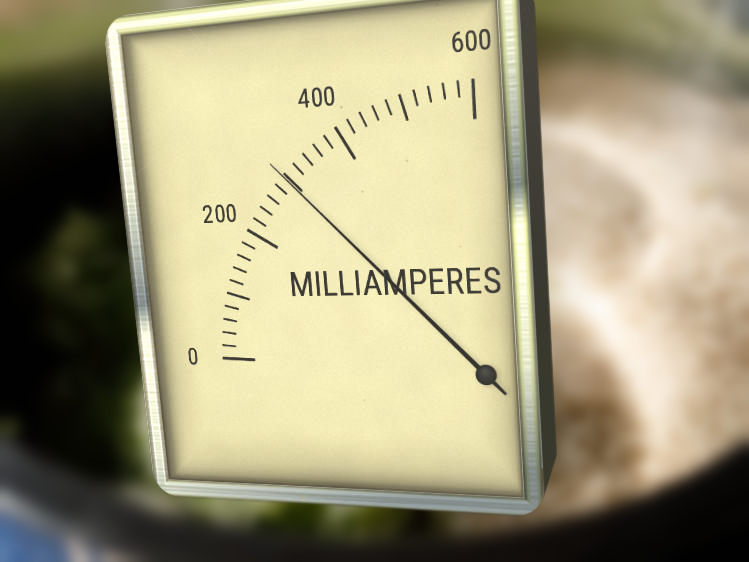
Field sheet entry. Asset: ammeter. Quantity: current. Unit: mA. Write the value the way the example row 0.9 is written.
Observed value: 300
